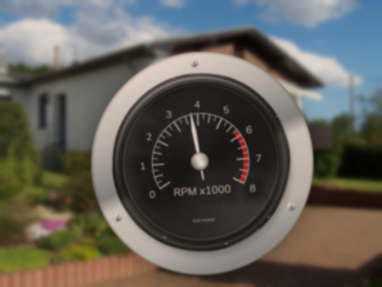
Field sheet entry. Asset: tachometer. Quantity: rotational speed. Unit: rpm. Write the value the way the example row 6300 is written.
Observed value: 3750
